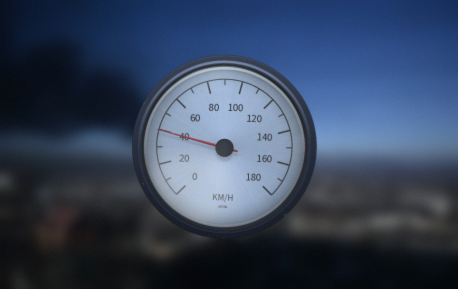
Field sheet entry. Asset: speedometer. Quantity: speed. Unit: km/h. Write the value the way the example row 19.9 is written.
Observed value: 40
